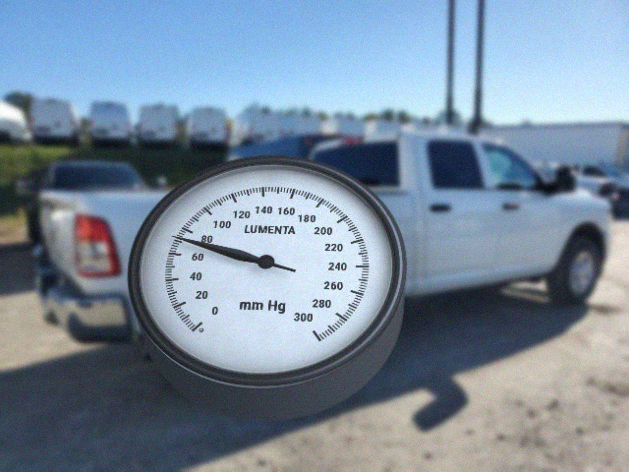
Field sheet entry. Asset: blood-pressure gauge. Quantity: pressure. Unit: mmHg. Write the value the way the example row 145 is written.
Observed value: 70
